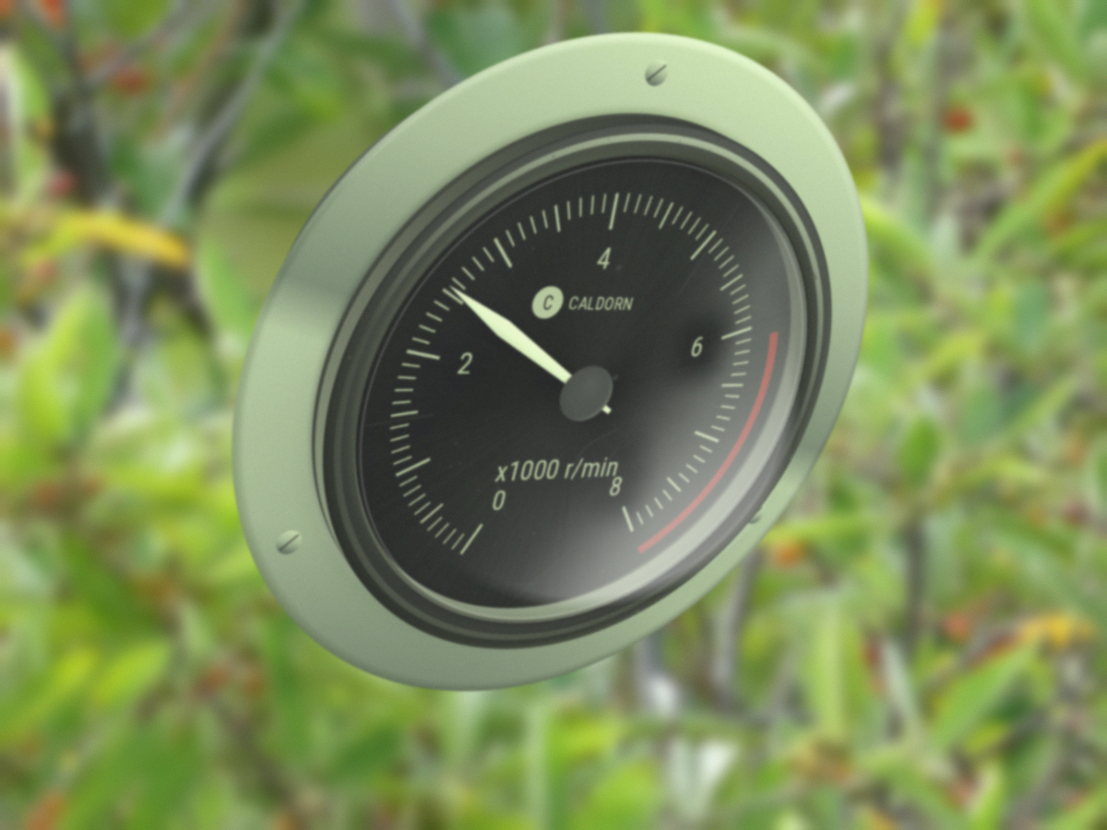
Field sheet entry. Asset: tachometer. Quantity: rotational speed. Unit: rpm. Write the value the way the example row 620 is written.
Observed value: 2550
